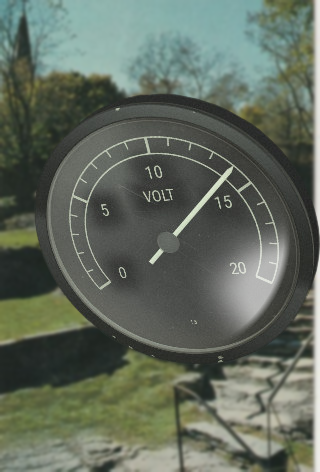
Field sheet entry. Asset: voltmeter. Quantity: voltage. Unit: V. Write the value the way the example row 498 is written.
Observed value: 14
